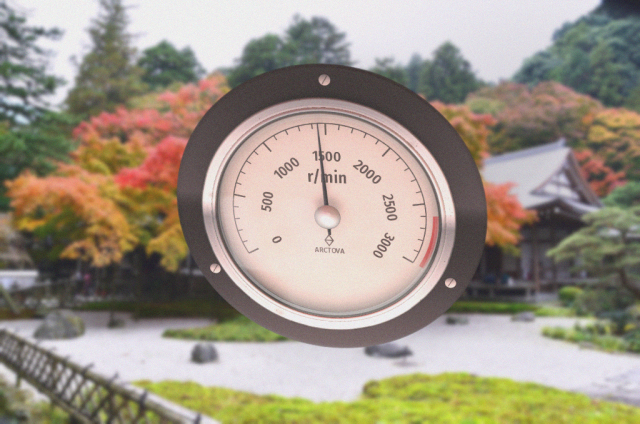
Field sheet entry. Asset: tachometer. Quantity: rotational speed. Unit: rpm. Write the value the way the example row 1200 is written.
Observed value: 1450
